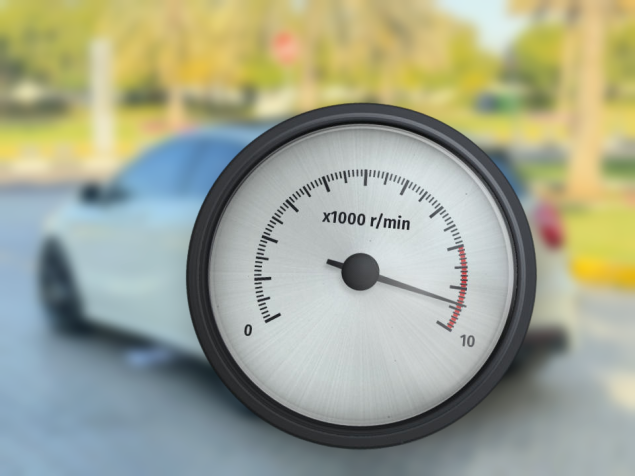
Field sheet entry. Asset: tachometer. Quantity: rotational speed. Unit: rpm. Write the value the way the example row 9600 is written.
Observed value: 9400
